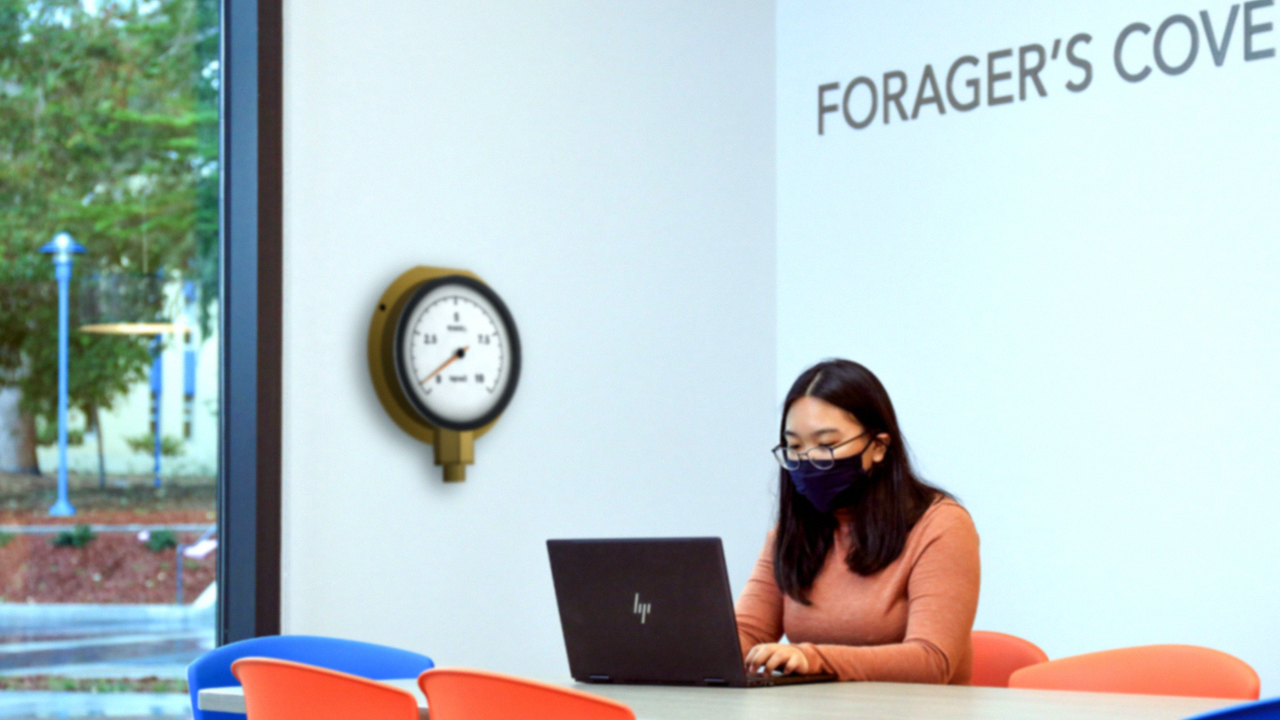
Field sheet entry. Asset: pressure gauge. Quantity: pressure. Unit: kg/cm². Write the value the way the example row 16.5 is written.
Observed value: 0.5
